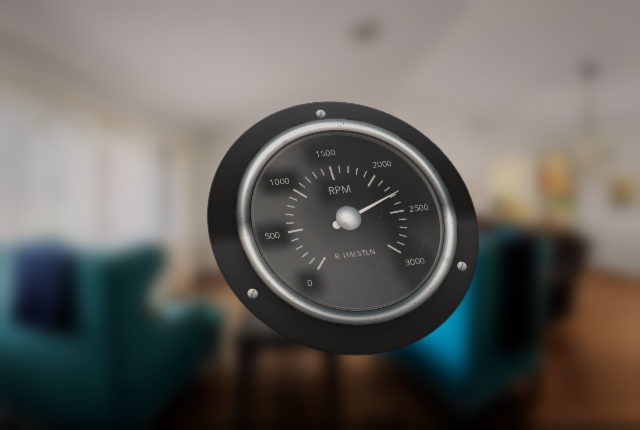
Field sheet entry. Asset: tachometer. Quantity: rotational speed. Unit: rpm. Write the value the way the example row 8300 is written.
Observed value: 2300
